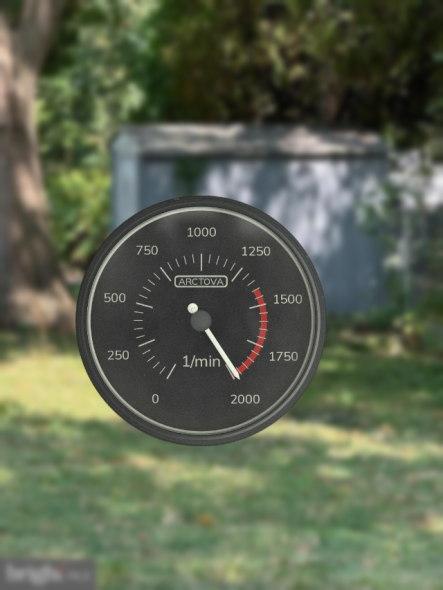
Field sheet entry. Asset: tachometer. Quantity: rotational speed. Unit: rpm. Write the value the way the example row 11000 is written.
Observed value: 1975
